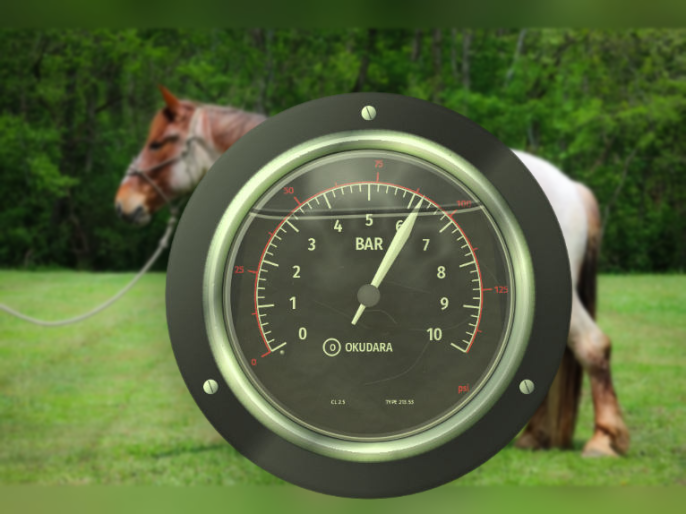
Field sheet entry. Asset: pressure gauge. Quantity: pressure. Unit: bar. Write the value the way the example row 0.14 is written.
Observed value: 6.2
